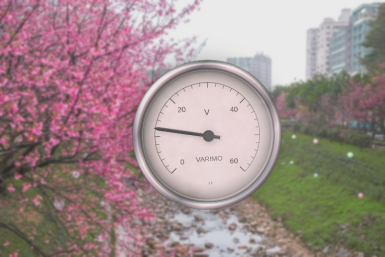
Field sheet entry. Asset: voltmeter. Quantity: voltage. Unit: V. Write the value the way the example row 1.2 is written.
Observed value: 12
